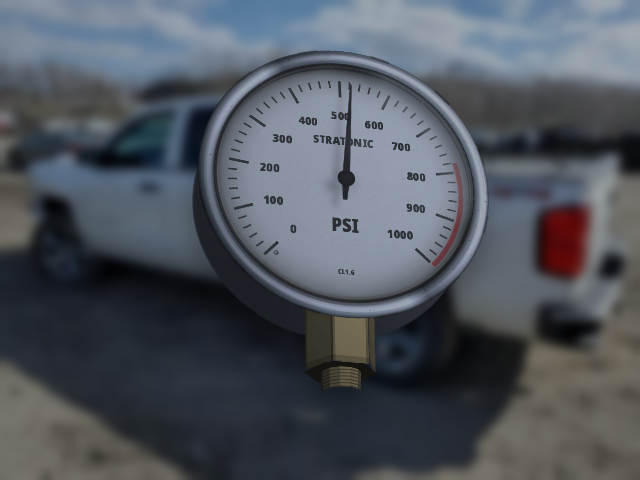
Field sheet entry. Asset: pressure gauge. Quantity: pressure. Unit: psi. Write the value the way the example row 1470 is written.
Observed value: 520
